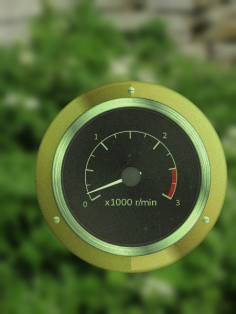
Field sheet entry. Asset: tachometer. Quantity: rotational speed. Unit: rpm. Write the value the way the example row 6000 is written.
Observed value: 125
